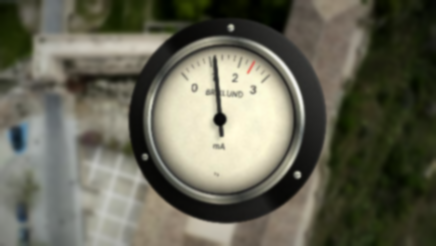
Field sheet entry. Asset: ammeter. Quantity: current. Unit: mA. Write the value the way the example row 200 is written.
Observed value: 1.2
